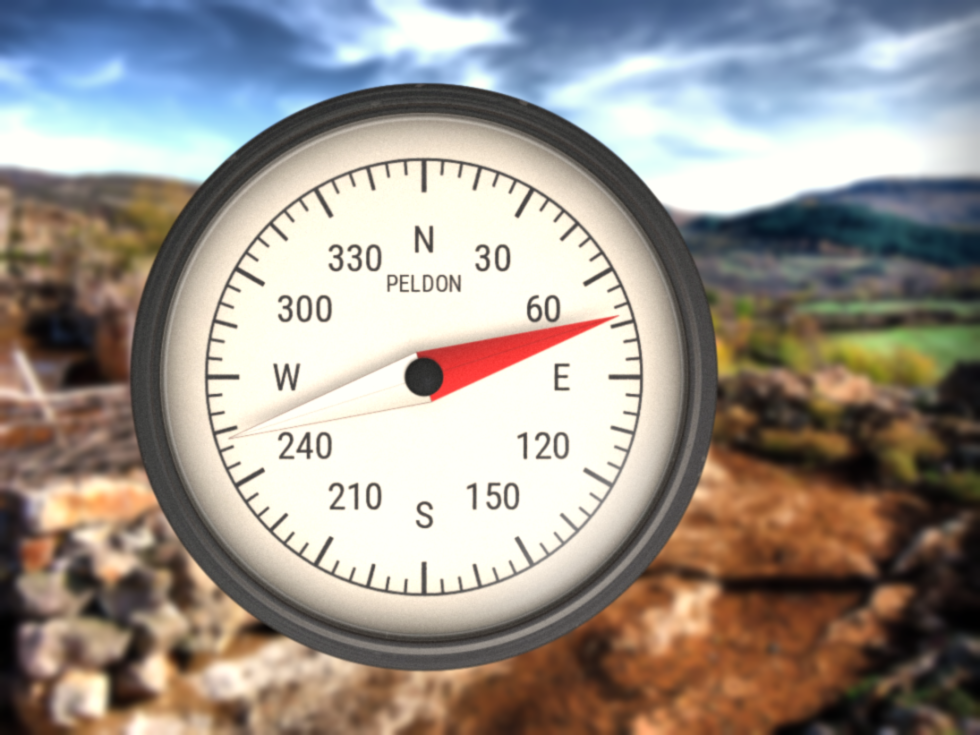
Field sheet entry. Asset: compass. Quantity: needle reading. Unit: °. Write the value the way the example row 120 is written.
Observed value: 72.5
